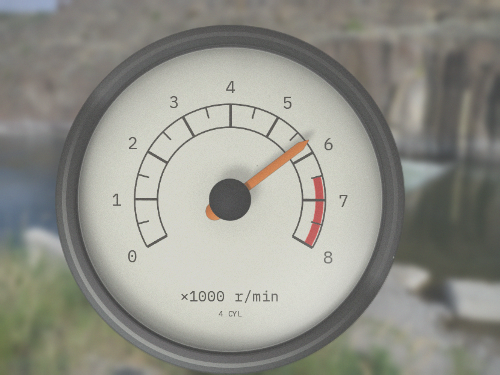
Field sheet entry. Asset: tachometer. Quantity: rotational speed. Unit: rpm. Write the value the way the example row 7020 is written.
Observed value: 5750
